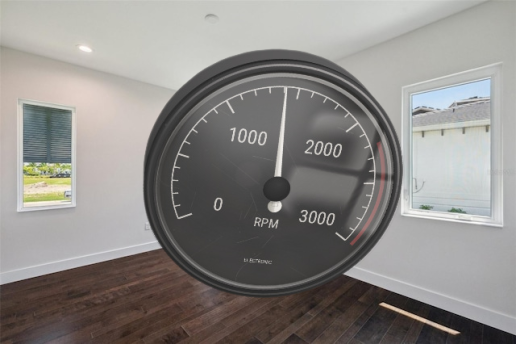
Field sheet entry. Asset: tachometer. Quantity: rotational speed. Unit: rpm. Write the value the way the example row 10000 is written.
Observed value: 1400
